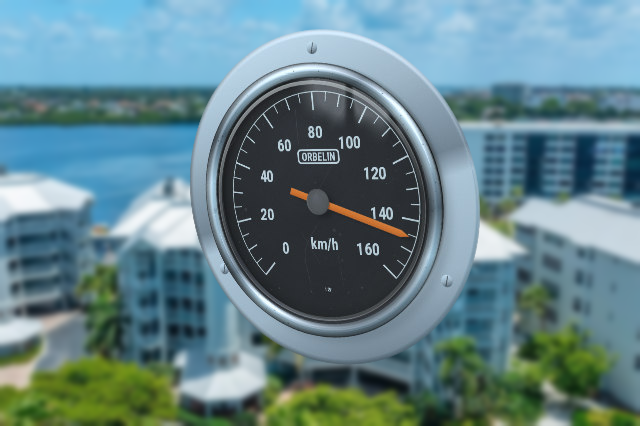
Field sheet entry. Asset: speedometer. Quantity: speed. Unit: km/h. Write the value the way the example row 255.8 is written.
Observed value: 145
